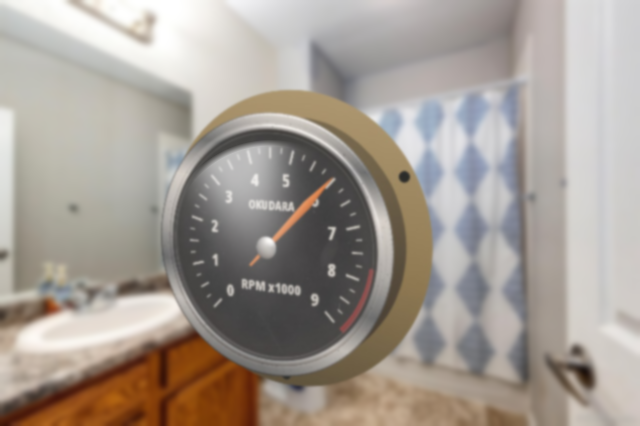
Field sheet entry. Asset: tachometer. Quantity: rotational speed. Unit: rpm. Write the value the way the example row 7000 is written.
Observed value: 6000
